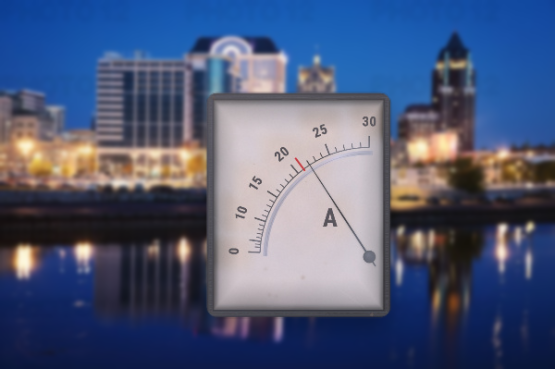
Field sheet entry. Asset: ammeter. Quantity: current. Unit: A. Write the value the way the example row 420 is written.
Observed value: 22
